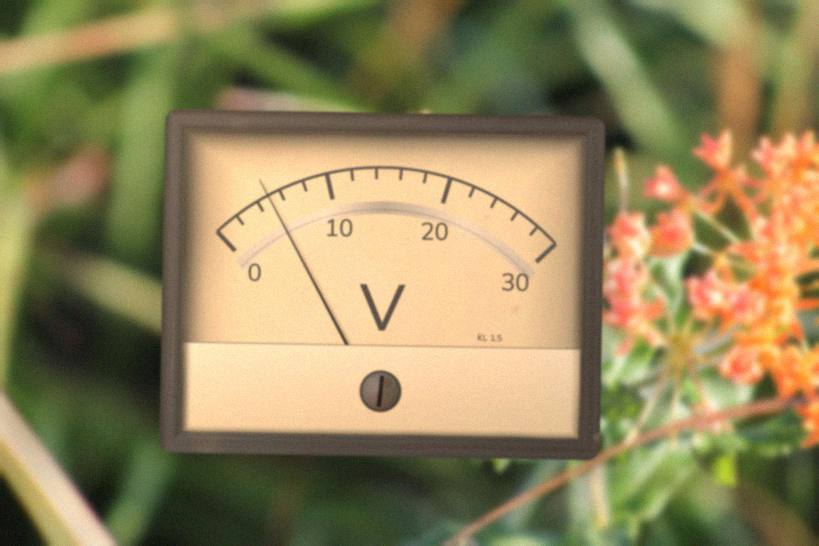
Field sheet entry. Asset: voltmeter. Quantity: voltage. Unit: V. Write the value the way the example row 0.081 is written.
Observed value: 5
